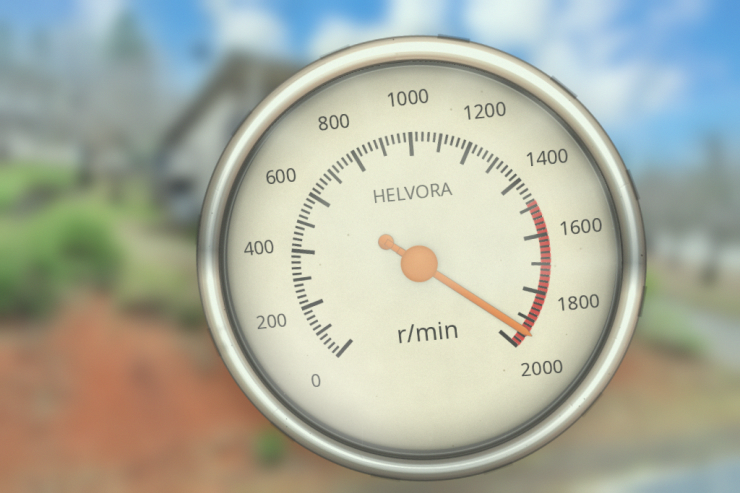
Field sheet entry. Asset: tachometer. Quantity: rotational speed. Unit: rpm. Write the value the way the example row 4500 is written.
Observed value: 1940
